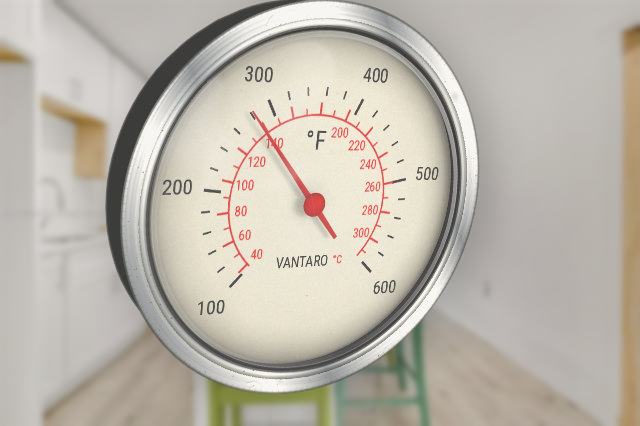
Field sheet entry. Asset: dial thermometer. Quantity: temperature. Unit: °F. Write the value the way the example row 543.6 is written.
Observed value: 280
